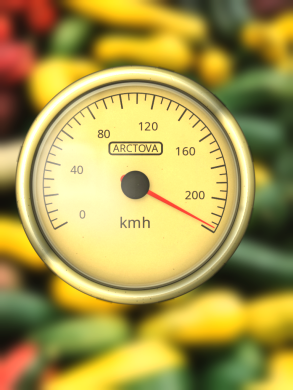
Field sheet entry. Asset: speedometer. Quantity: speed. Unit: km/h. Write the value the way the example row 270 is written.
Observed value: 217.5
